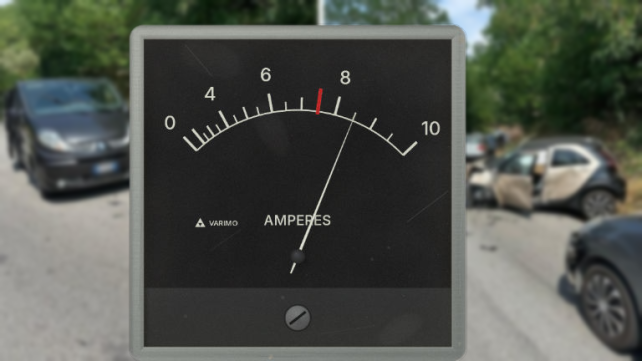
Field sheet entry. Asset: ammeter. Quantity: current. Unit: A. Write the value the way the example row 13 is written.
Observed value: 8.5
